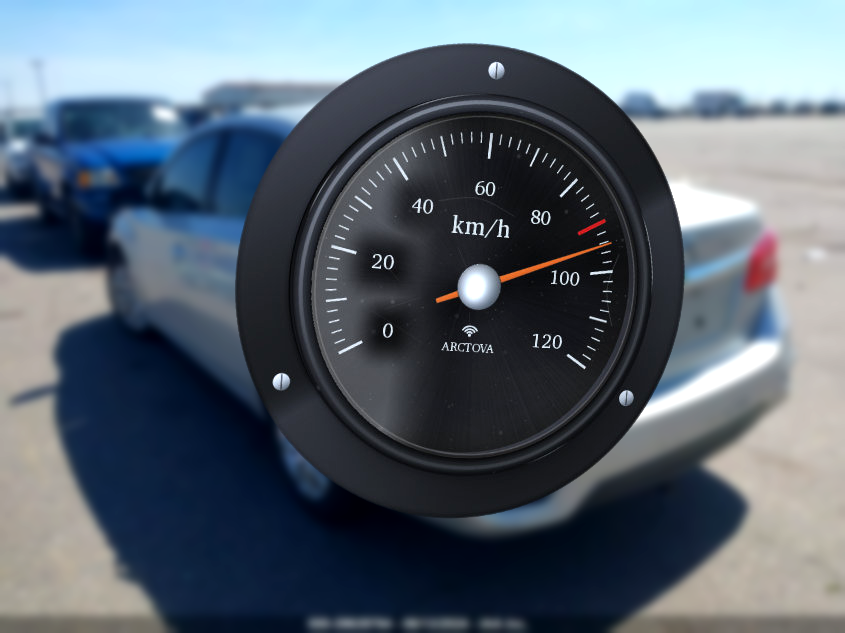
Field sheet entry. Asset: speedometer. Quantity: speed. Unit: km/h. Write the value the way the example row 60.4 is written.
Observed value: 94
